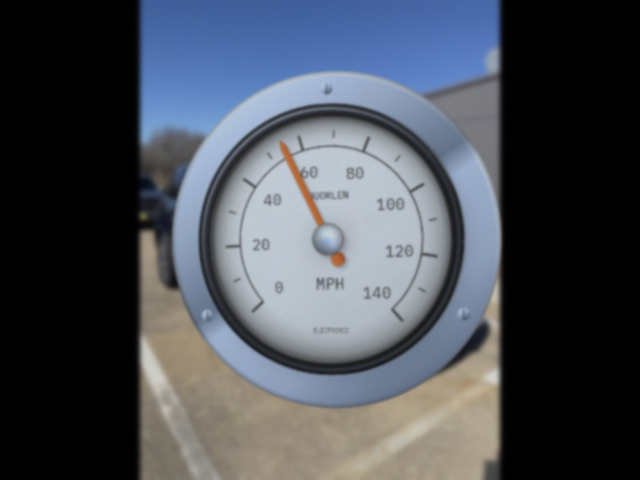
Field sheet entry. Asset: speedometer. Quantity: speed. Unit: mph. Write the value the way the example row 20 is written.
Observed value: 55
